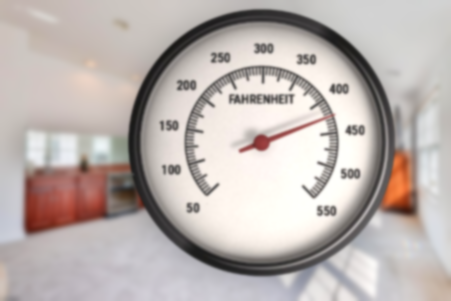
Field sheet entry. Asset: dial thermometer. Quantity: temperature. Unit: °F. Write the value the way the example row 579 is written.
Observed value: 425
